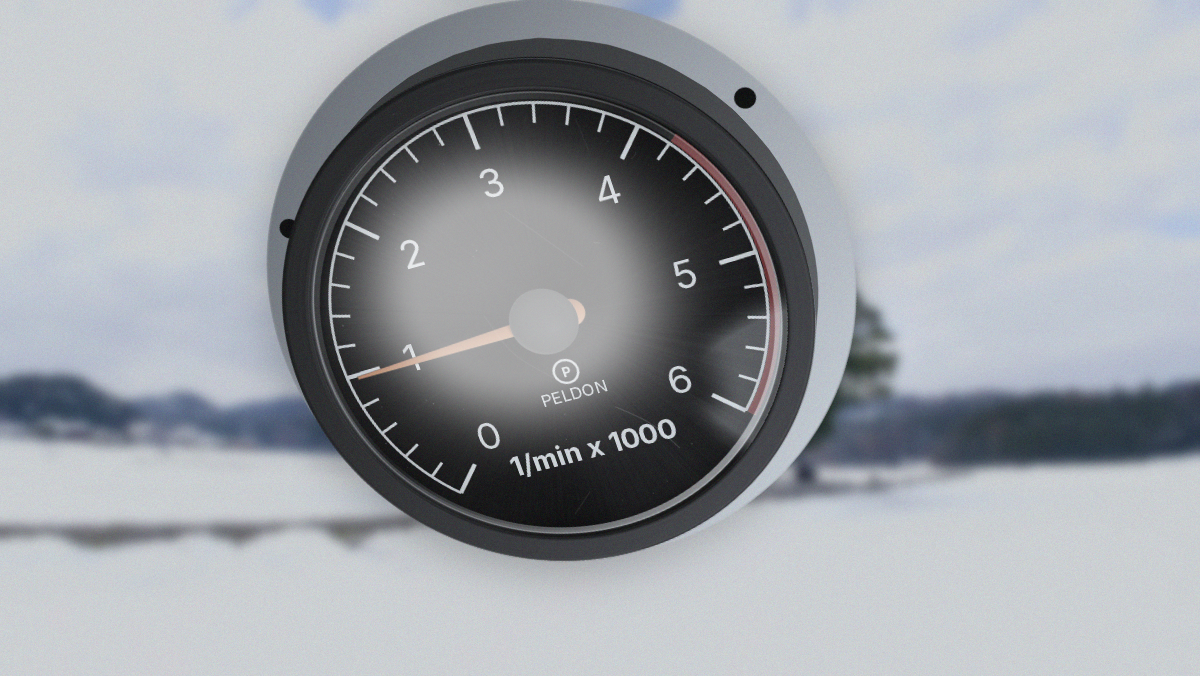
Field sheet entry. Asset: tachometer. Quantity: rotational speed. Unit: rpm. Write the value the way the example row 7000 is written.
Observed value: 1000
